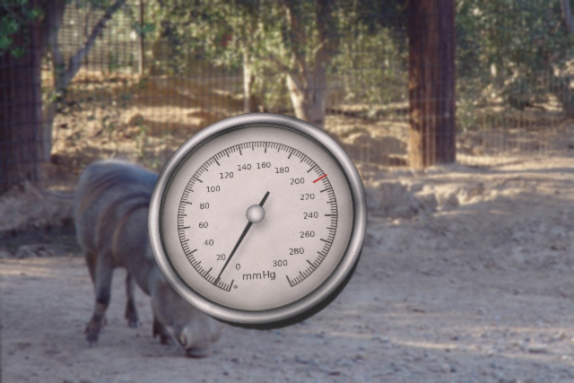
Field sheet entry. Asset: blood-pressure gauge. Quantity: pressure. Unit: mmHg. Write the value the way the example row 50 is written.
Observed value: 10
